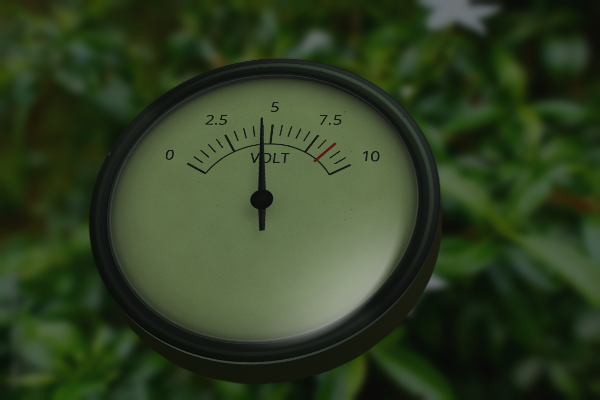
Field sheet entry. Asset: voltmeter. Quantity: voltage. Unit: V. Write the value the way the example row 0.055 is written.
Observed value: 4.5
